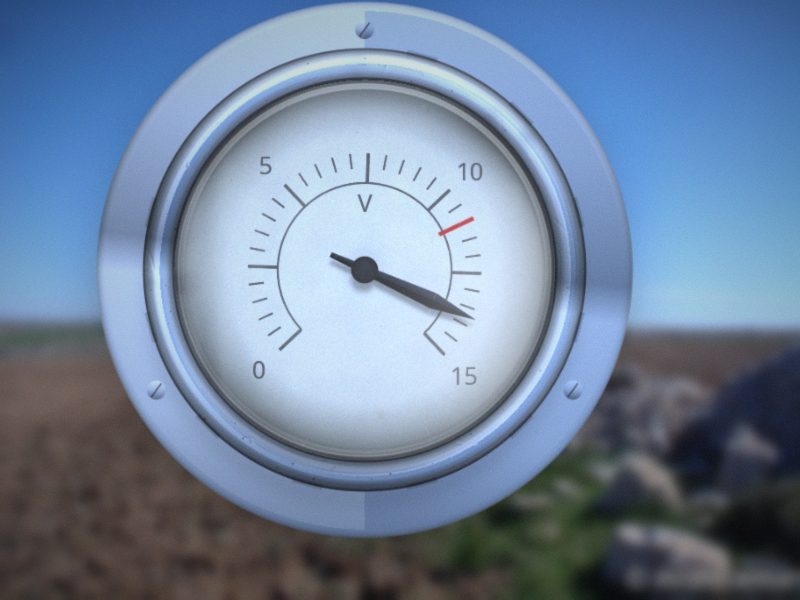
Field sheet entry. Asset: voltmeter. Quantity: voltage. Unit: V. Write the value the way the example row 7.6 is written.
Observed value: 13.75
